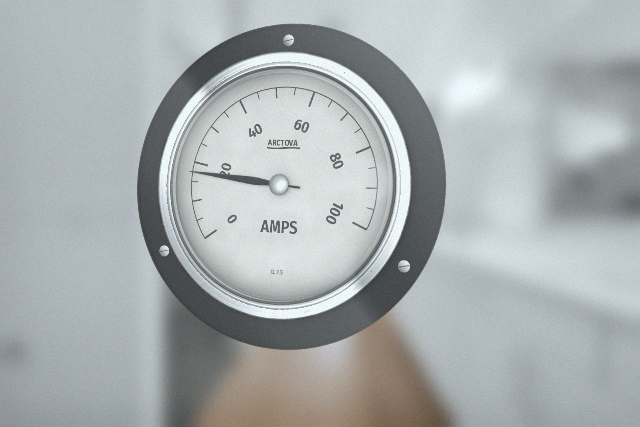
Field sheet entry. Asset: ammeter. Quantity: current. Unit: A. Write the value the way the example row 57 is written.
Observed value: 17.5
